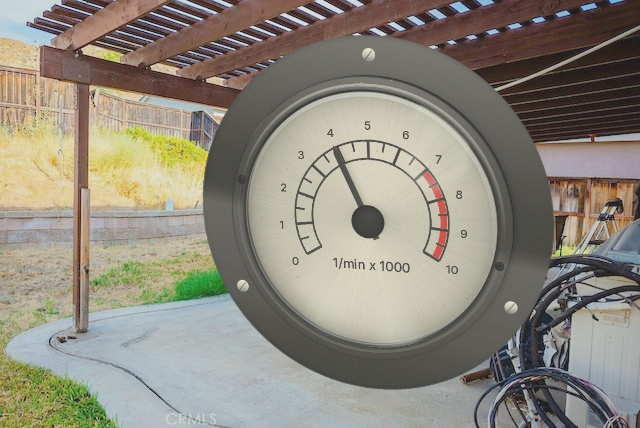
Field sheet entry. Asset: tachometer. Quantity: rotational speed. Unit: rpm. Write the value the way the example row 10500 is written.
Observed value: 4000
